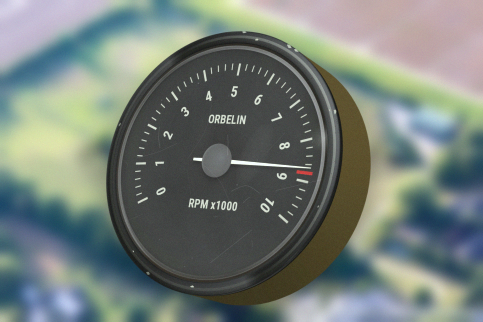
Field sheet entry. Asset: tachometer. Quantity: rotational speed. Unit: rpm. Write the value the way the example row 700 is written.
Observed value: 8700
